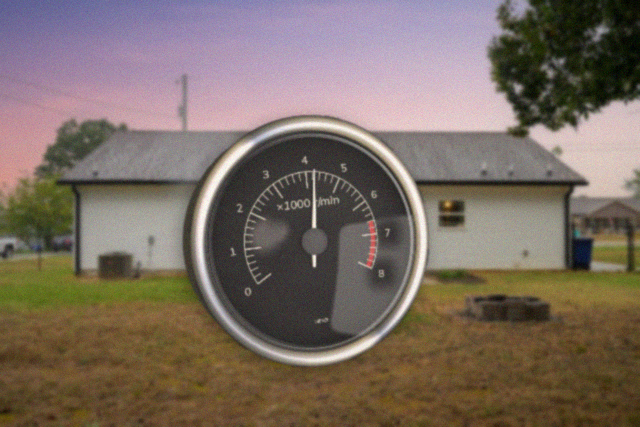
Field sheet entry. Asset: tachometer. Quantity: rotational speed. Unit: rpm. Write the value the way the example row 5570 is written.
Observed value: 4200
